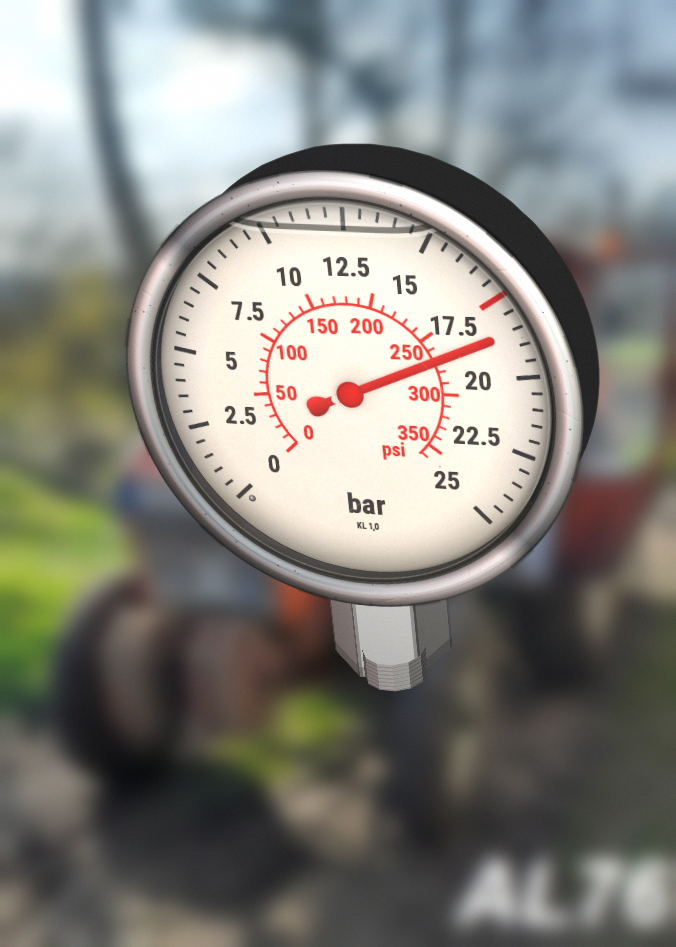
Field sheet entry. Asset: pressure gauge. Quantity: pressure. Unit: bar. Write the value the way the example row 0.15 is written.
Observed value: 18.5
